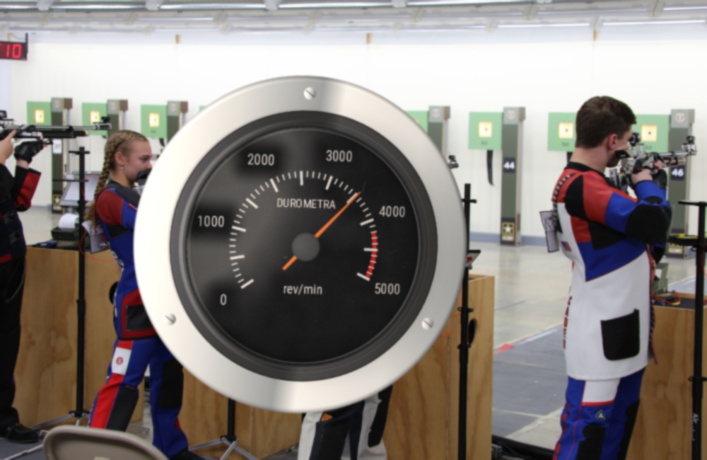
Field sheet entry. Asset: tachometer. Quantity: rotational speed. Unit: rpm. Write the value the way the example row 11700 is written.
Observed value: 3500
